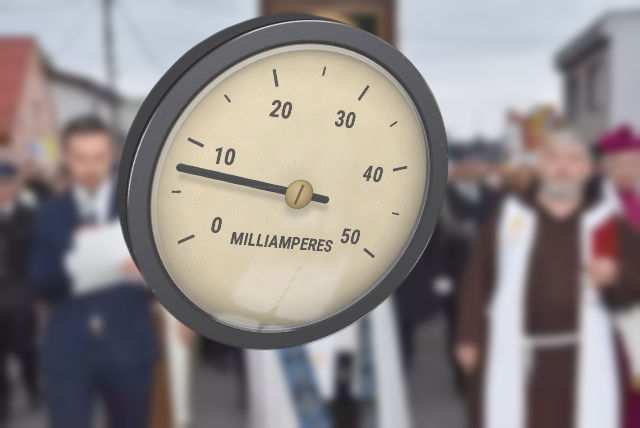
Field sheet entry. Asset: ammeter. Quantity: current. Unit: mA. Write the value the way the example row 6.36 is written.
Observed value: 7.5
